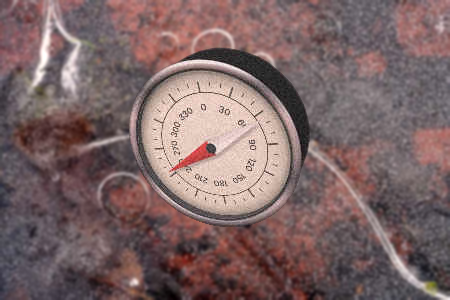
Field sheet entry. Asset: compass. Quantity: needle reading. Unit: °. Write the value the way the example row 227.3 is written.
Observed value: 245
